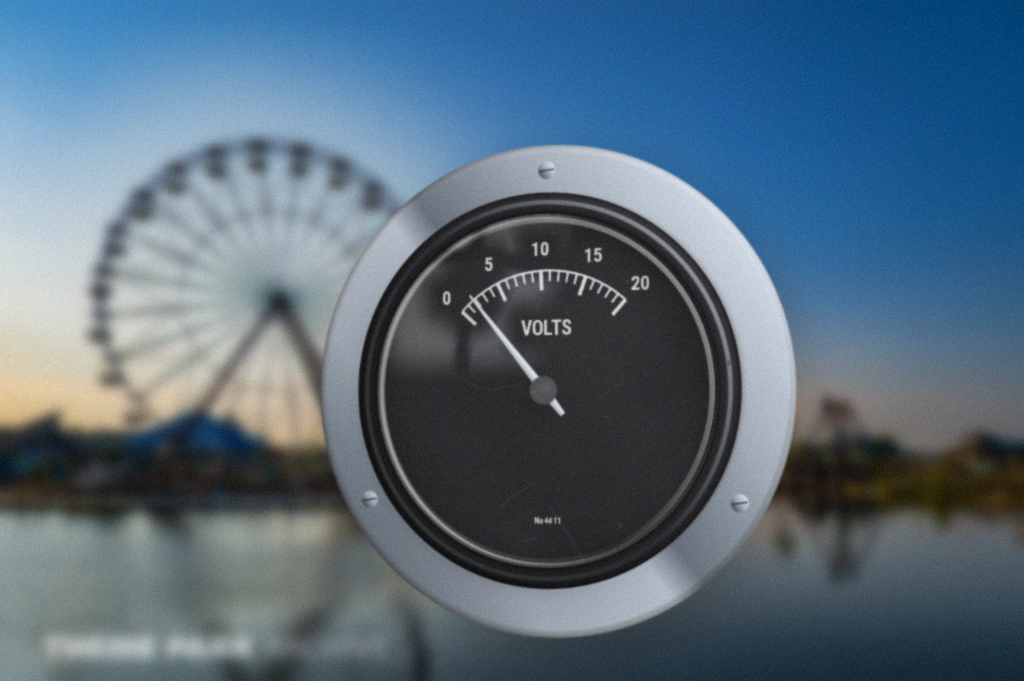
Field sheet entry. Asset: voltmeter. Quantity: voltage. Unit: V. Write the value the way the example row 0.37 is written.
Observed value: 2
